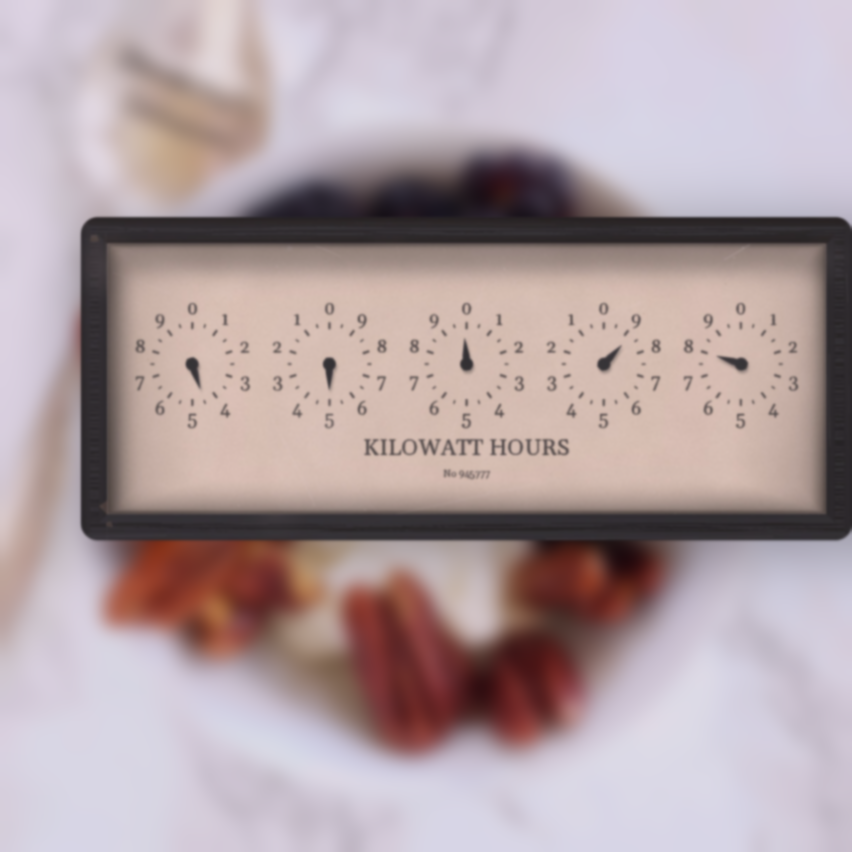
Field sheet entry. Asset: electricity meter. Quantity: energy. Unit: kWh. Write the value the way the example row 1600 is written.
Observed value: 44988
